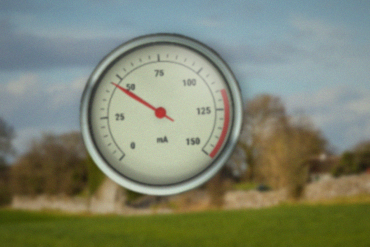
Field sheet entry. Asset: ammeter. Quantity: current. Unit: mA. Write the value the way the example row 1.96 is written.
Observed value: 45
